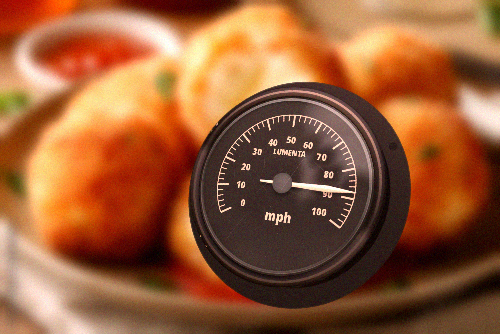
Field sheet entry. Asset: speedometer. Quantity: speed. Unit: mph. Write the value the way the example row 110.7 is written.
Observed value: 88
